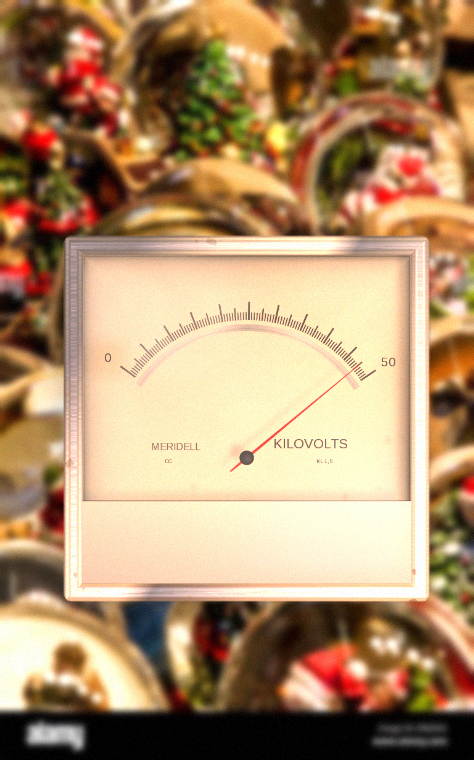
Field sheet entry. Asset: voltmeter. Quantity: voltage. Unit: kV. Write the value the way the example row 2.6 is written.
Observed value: 47.5
